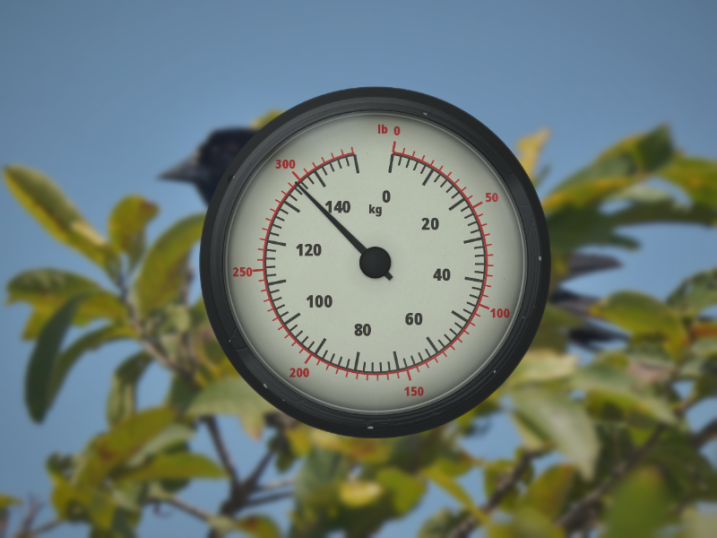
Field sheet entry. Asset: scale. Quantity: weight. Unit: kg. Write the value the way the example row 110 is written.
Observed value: 135
